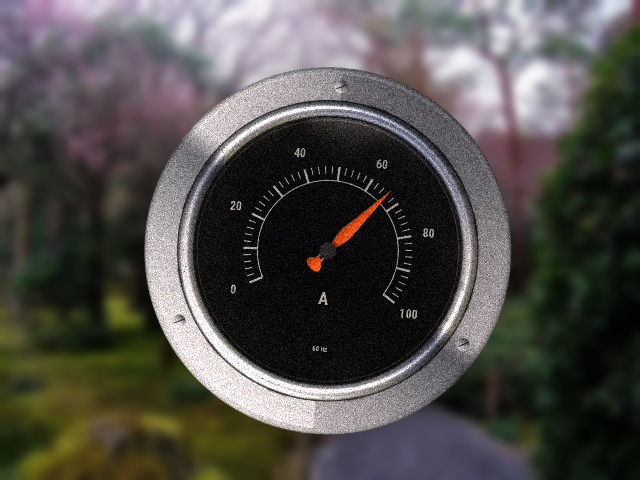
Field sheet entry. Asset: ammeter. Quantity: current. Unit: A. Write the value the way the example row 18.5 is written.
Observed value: 66
